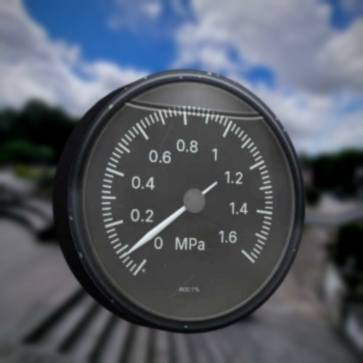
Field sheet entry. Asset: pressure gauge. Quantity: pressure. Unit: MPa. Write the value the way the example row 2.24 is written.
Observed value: 0.08
